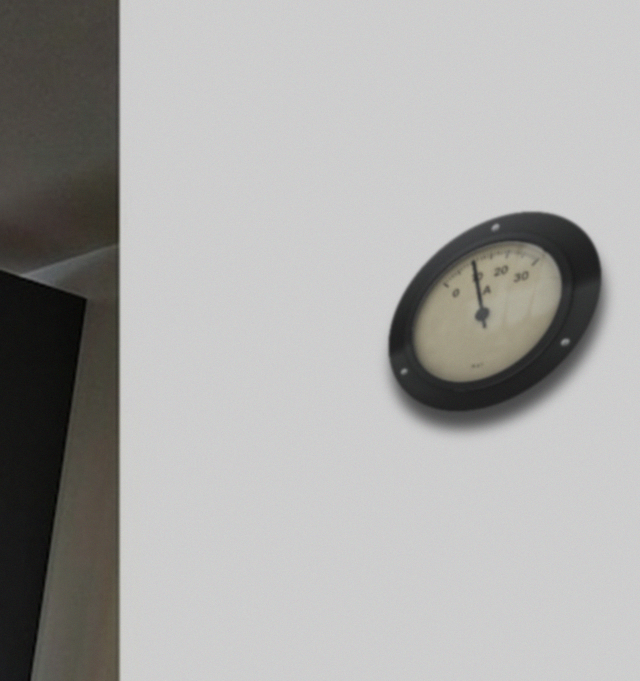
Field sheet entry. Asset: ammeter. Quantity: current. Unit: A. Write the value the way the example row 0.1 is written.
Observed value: 10
